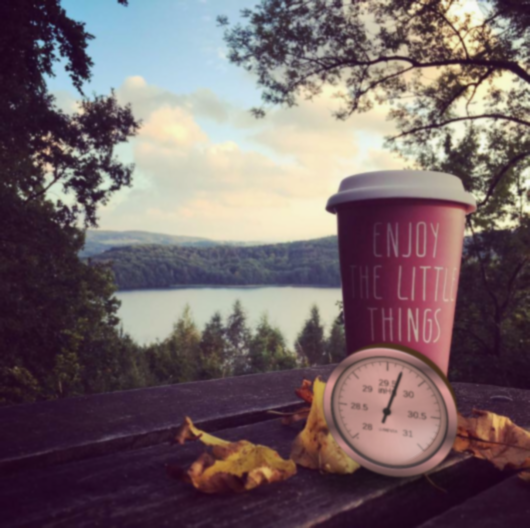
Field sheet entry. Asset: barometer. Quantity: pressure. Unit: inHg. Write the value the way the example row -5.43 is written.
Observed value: 29.7
